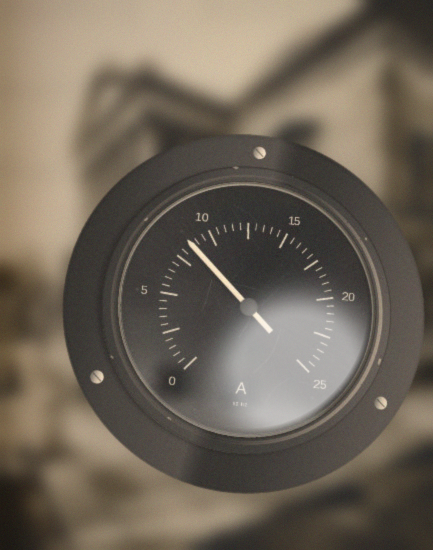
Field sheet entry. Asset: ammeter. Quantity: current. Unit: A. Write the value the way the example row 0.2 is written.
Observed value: 8.5
